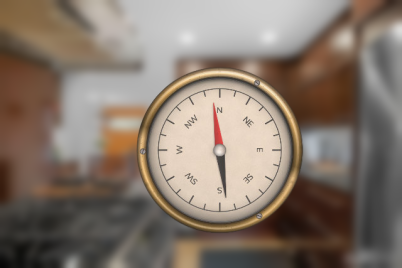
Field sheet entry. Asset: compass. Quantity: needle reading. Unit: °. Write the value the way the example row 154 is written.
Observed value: 352.5
